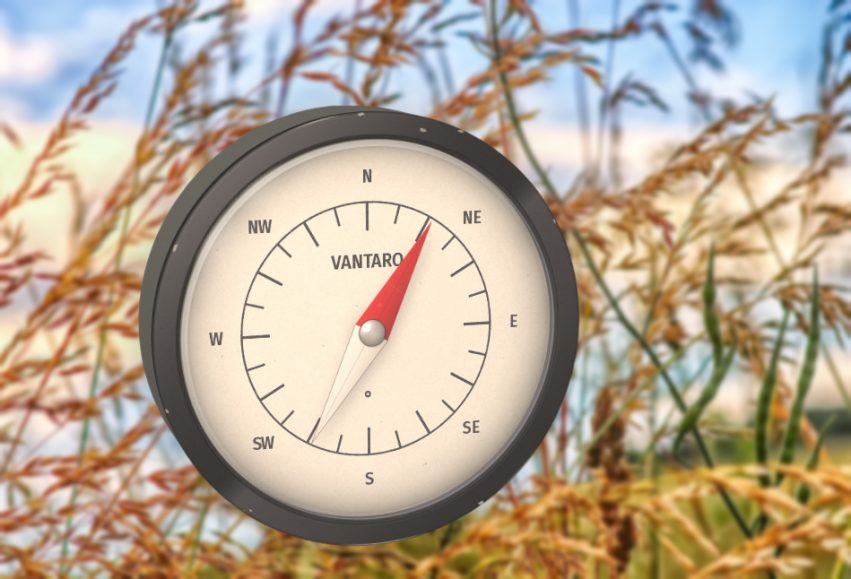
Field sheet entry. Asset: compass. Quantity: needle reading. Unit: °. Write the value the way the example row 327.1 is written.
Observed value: 30
